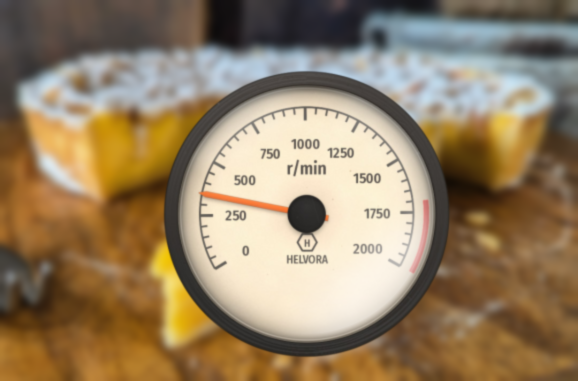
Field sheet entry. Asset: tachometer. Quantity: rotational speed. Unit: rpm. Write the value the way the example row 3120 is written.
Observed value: 350
